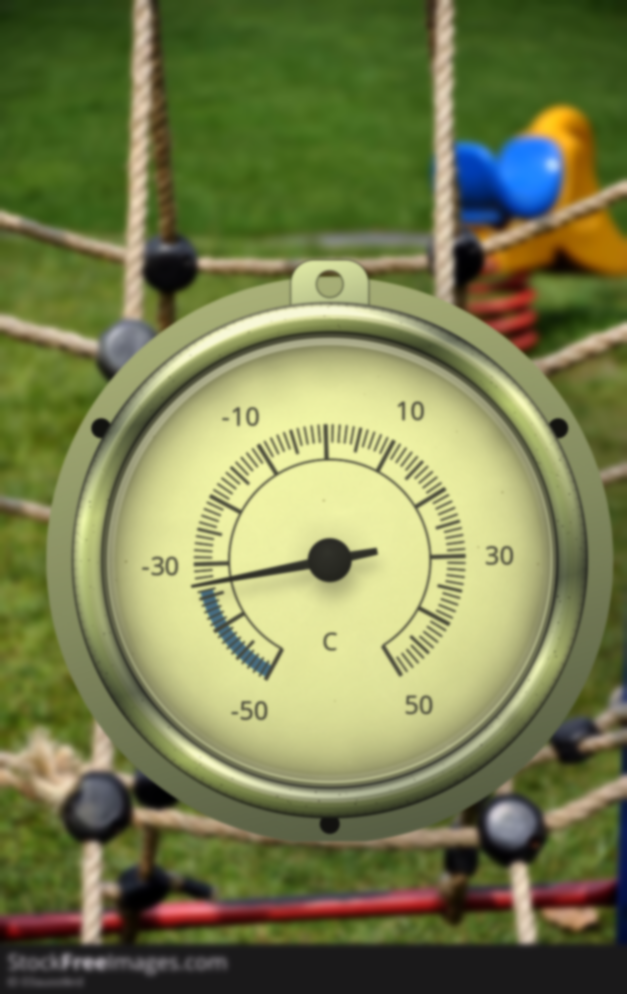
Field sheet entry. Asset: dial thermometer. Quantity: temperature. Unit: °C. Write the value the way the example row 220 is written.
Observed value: -33
